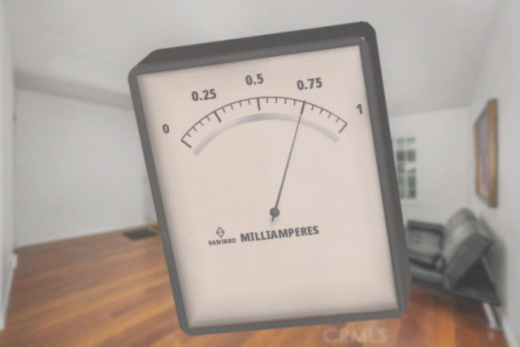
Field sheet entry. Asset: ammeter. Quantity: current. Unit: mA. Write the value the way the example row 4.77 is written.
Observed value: 0.75
